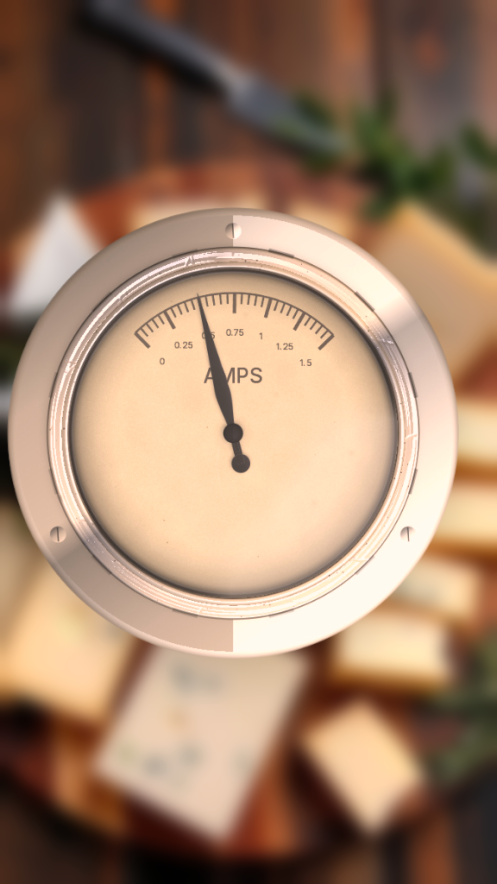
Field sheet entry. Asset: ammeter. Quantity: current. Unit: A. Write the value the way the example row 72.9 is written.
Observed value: 0.5
